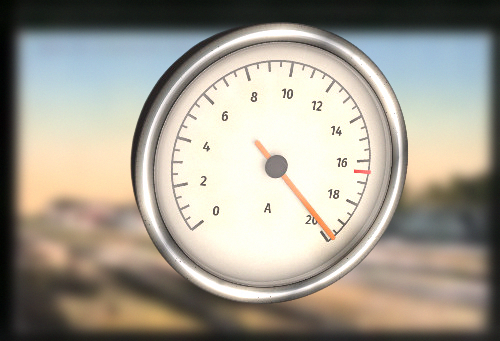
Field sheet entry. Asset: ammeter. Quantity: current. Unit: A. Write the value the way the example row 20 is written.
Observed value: 19.75
